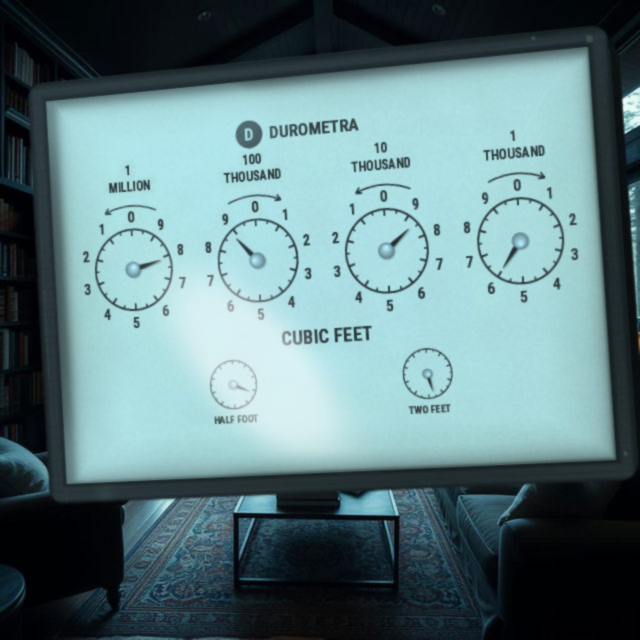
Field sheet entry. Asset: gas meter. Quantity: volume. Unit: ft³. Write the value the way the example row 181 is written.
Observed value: 788600
